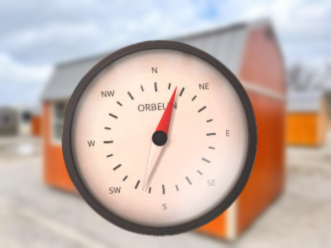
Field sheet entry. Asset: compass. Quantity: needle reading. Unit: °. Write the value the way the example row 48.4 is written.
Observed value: 22.5
